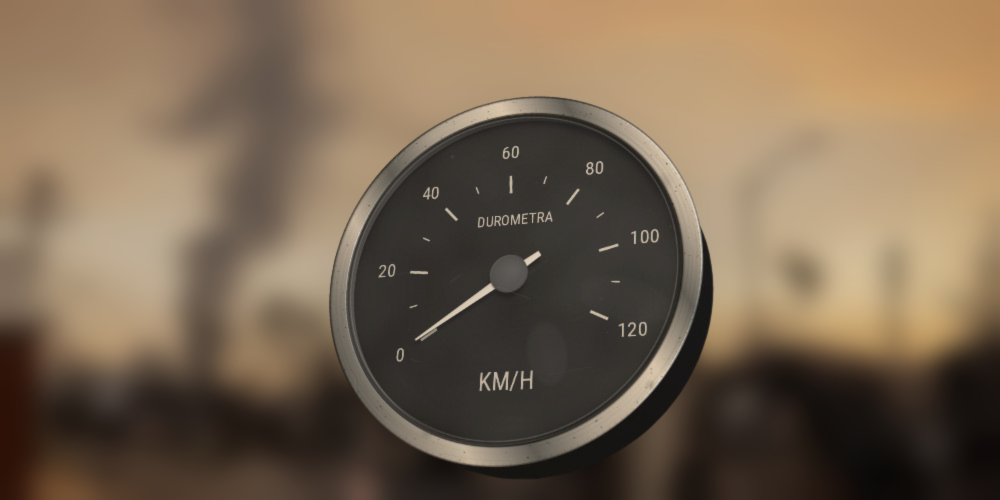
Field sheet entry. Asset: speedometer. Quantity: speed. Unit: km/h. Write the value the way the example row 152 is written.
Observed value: 0
